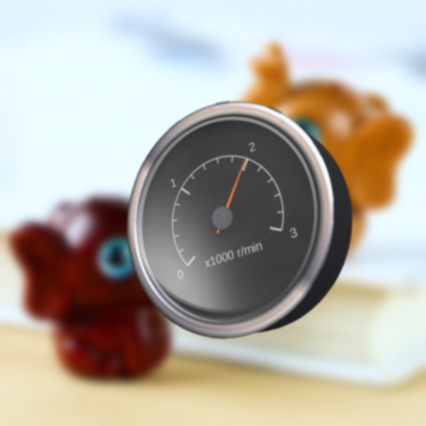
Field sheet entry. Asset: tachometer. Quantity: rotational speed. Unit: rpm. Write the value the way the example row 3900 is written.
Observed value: 2000
